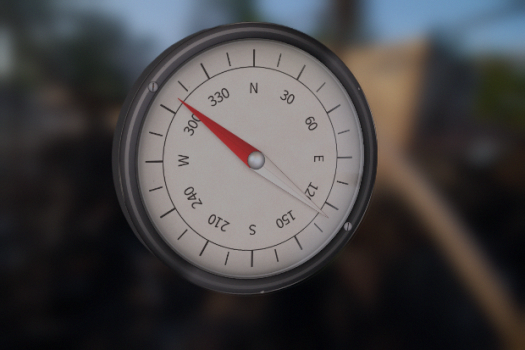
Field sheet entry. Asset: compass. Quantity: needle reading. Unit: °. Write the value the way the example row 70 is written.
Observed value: 307.5
